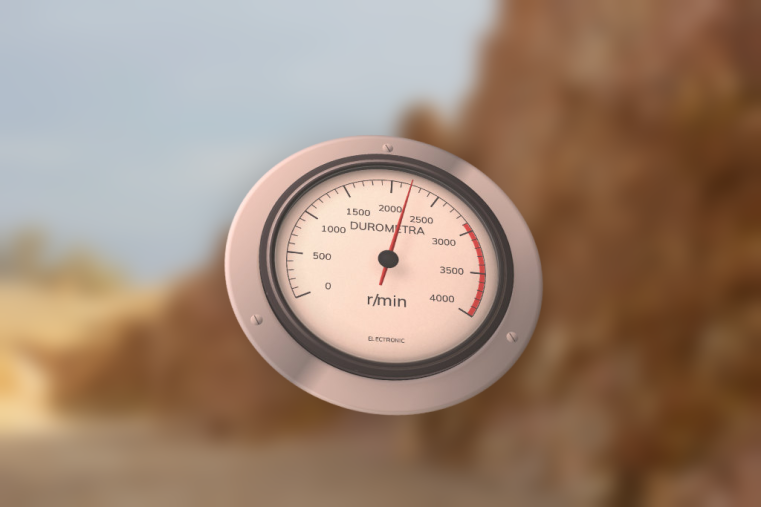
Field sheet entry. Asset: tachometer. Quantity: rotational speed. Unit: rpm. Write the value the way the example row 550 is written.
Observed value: 2200
